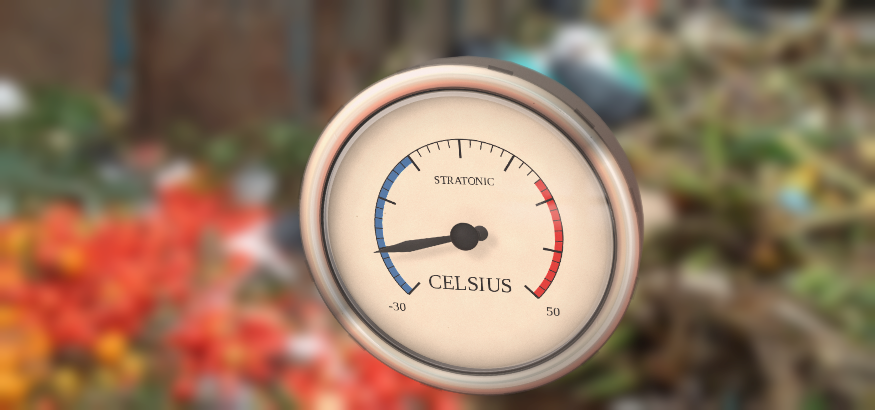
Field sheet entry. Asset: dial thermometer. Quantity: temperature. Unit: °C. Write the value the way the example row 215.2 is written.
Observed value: -20
